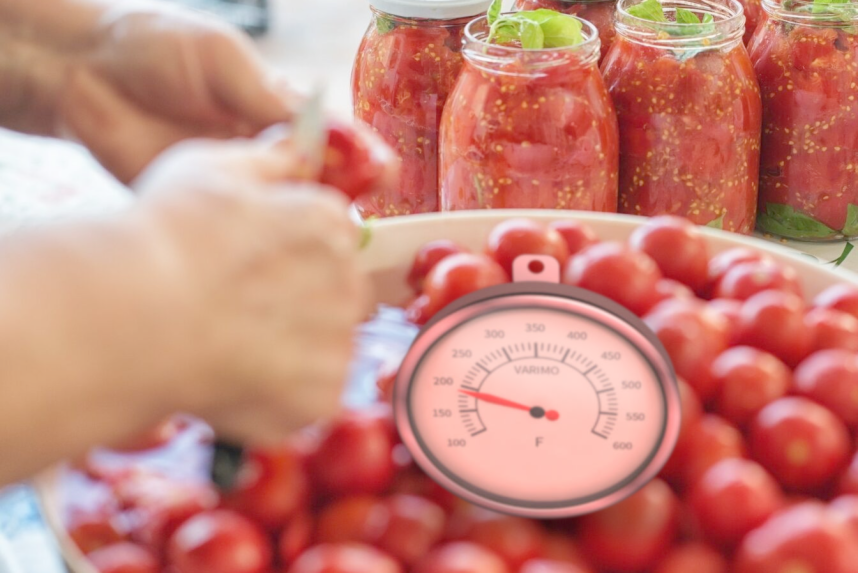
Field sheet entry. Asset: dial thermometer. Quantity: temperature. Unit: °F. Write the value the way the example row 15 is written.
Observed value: 200
